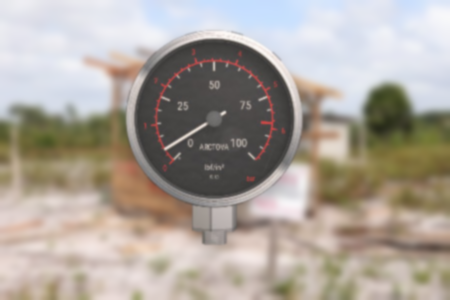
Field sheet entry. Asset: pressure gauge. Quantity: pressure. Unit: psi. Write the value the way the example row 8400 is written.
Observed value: 5
